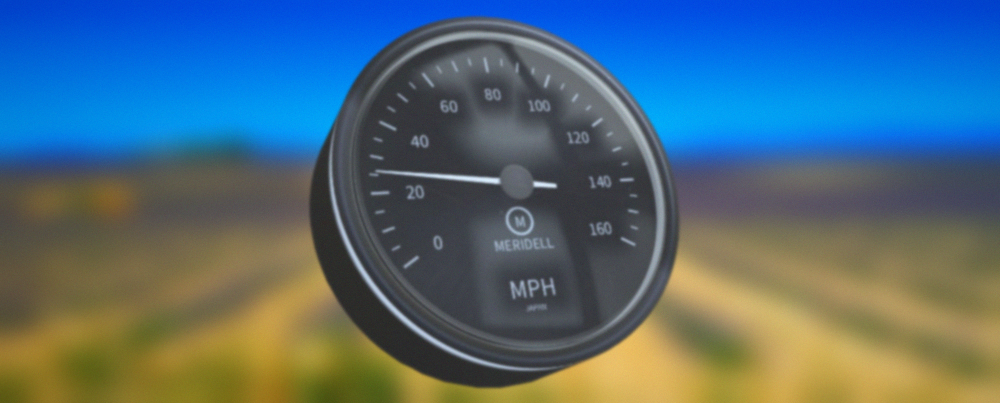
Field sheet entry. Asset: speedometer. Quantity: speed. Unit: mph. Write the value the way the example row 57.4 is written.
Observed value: 25
